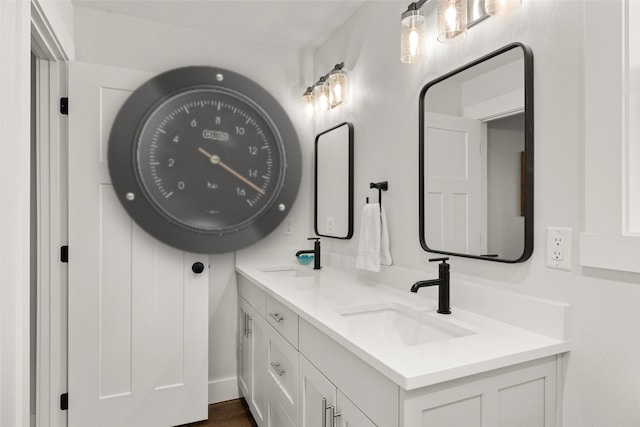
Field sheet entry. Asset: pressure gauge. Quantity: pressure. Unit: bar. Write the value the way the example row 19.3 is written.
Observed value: 15
